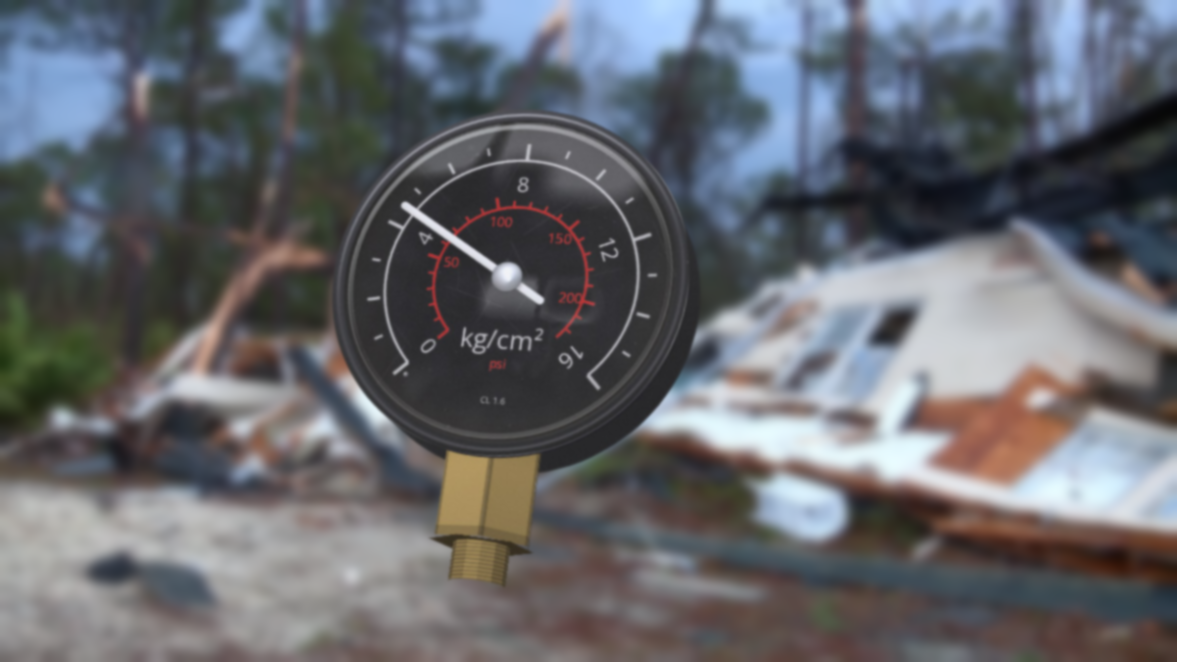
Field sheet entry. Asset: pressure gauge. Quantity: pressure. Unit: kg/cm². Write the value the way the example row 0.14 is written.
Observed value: 4.5
